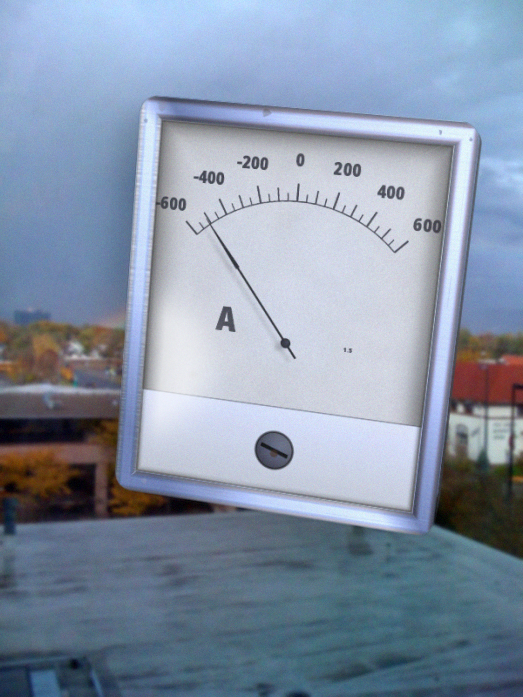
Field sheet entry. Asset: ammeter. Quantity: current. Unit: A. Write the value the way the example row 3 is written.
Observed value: -500
